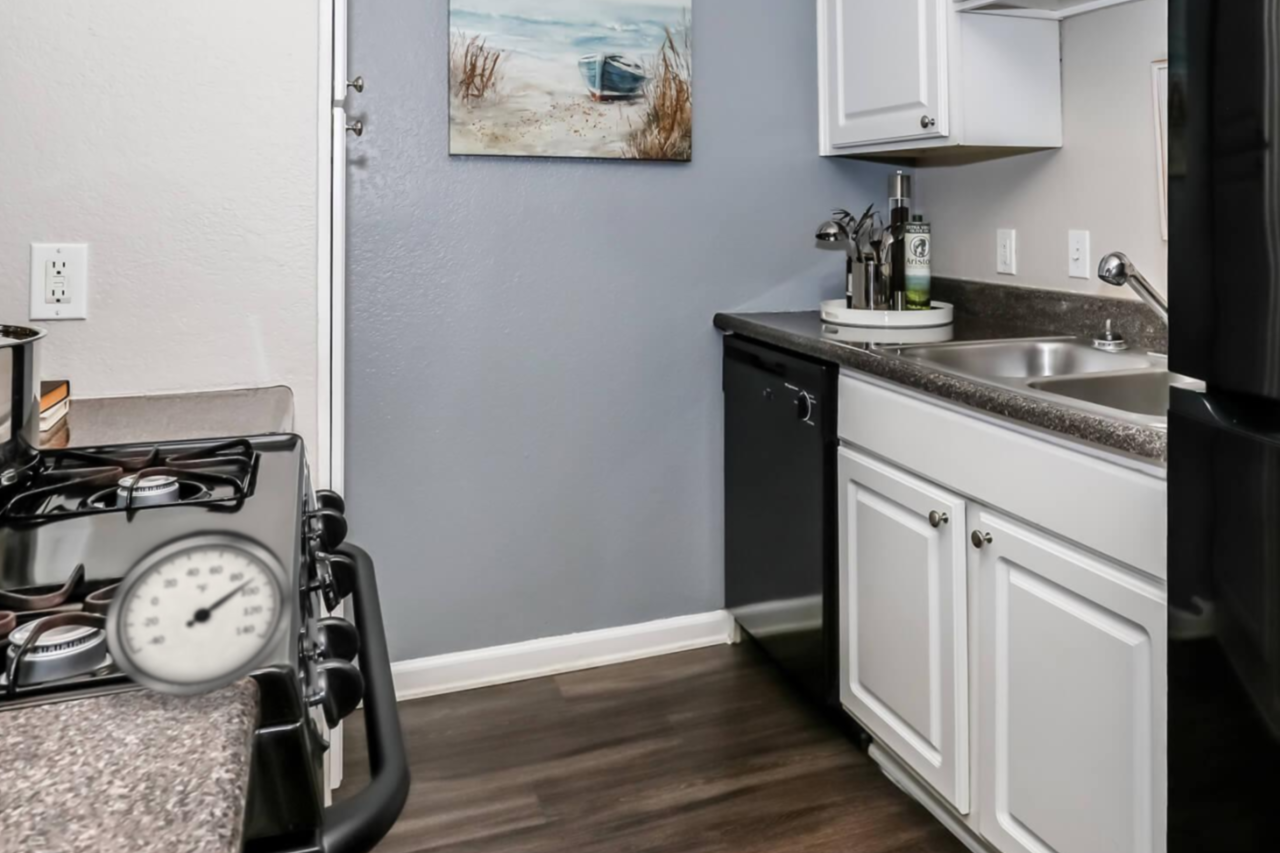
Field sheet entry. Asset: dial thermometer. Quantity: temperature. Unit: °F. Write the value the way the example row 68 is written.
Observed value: 90
